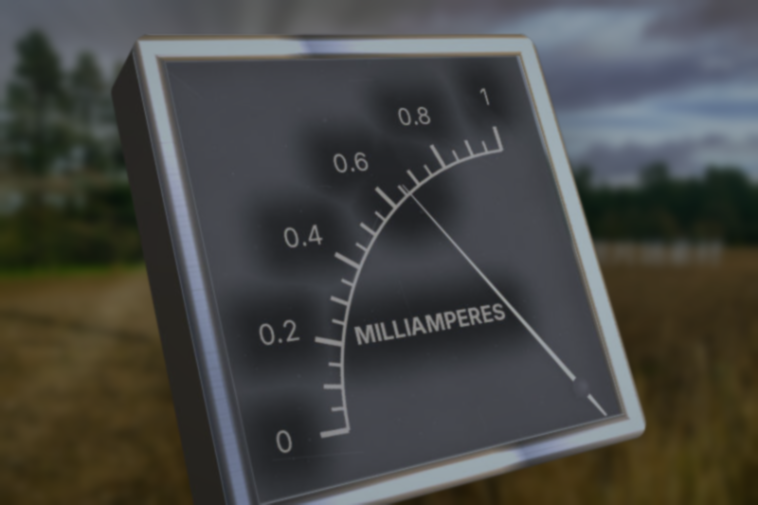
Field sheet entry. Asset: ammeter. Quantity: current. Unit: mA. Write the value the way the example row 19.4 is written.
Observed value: 0.65
